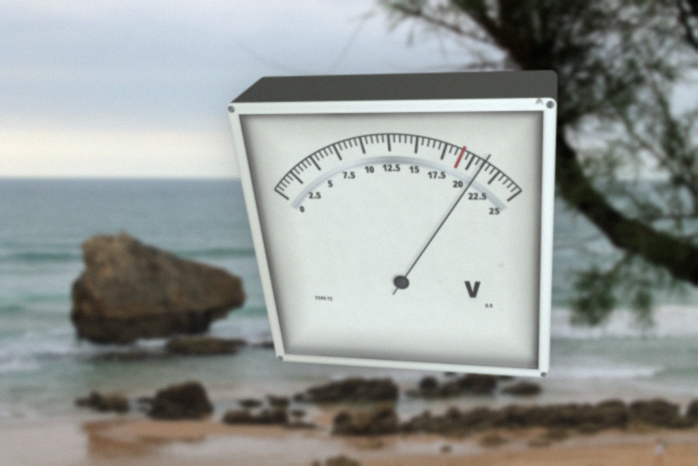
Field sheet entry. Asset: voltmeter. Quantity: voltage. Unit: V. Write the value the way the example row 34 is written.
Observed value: 21
